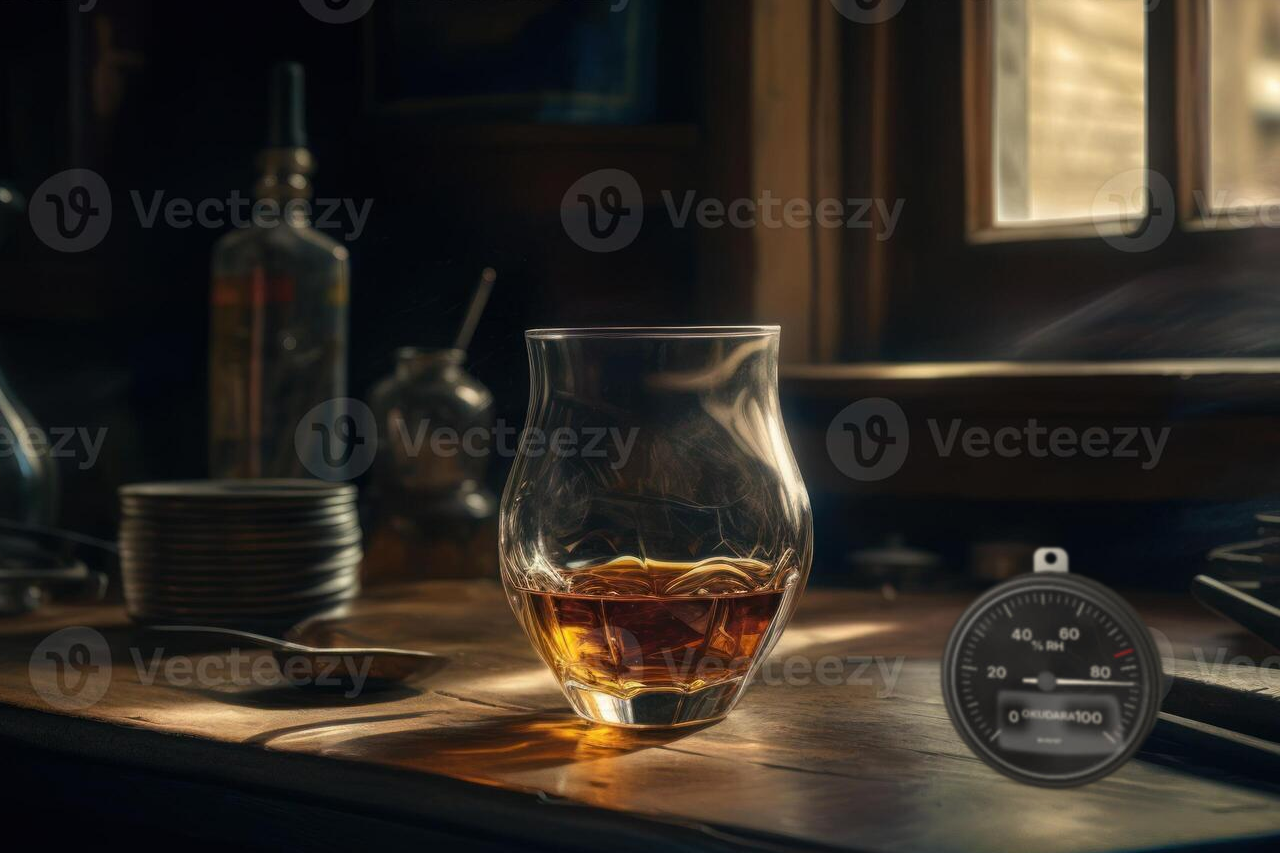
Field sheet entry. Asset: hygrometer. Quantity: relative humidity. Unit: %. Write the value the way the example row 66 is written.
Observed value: 84
